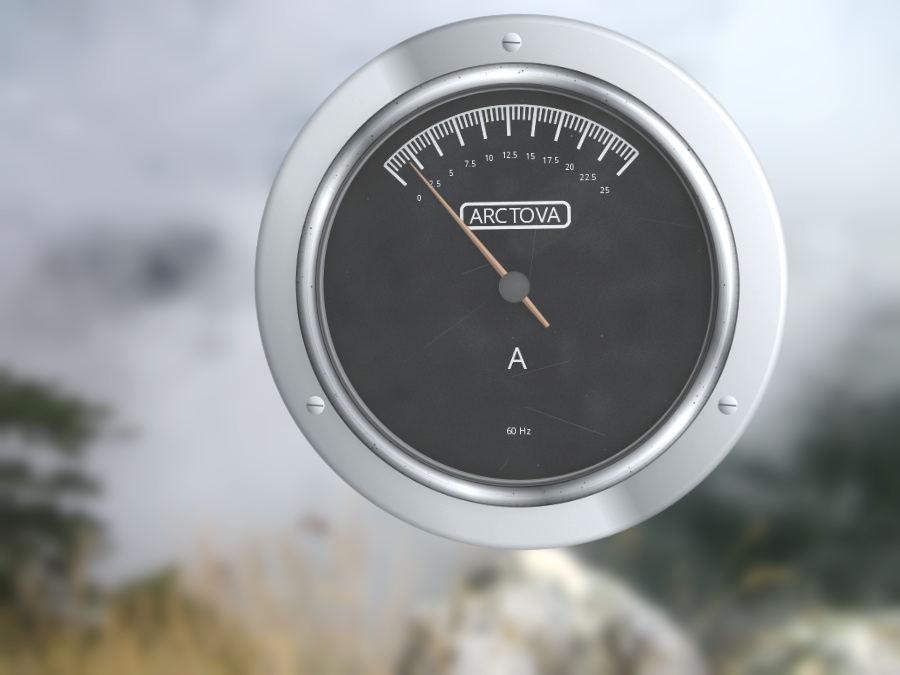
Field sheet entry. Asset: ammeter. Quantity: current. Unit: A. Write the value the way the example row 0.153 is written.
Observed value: 2
